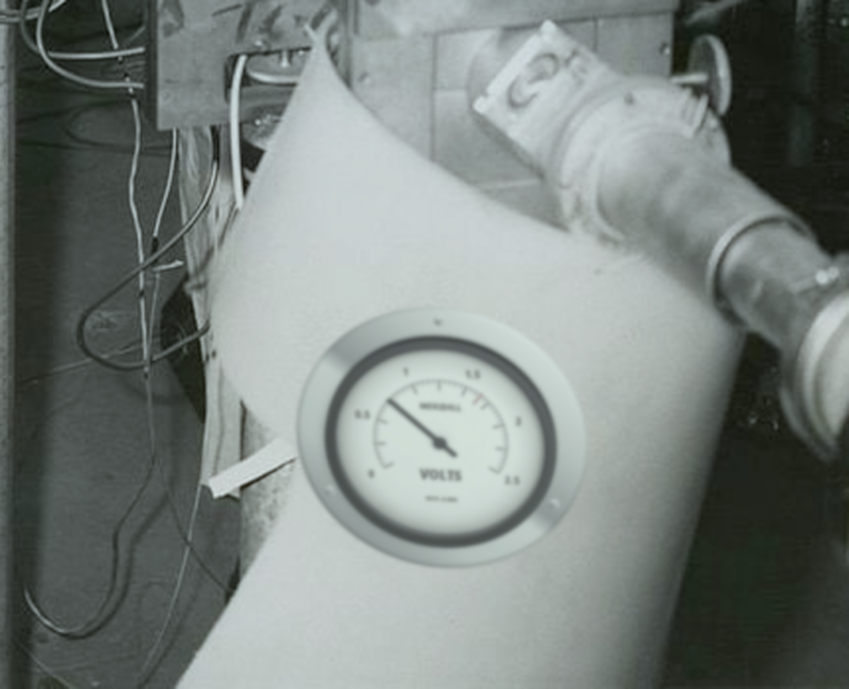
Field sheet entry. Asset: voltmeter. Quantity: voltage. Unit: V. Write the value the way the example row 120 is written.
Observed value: 0.75
